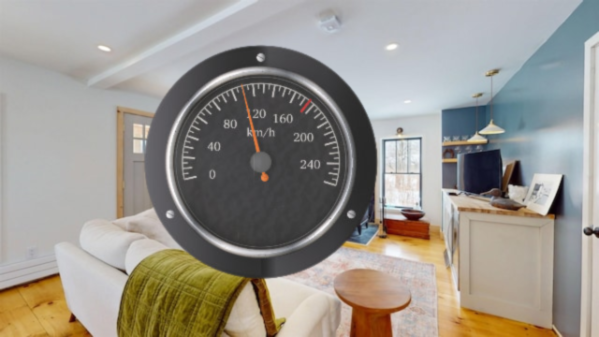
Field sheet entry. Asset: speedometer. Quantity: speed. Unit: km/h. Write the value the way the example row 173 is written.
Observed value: 110
